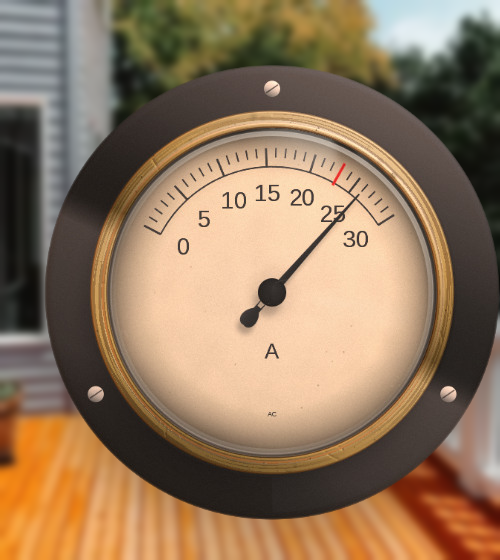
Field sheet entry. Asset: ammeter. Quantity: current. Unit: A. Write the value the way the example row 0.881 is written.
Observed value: 26
